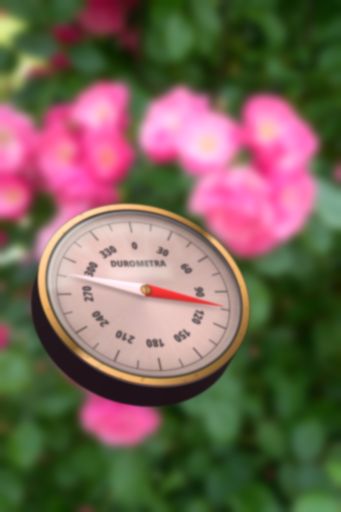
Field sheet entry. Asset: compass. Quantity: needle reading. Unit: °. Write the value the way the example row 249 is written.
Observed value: 105
